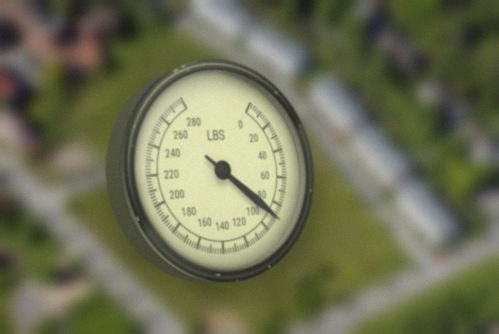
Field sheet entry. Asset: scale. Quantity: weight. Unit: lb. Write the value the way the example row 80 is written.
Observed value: 90
